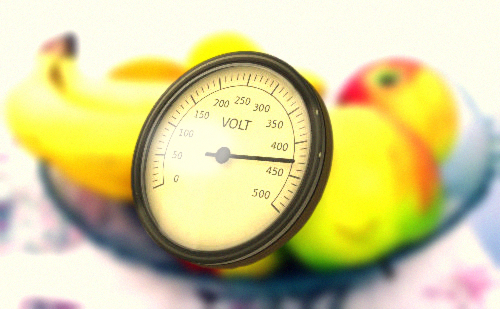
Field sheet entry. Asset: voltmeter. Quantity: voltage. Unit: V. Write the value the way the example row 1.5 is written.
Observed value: 430
